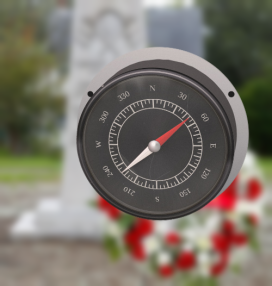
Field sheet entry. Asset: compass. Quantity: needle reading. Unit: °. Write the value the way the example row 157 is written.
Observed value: 50
